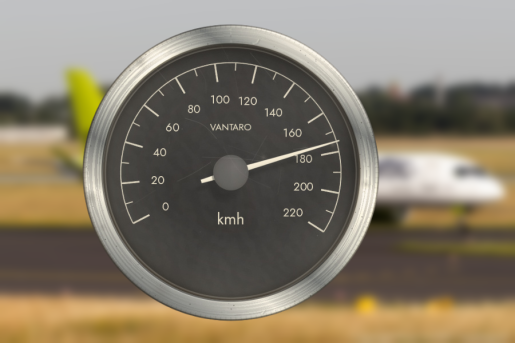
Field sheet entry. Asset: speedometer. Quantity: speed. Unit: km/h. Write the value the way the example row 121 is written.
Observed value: 175
